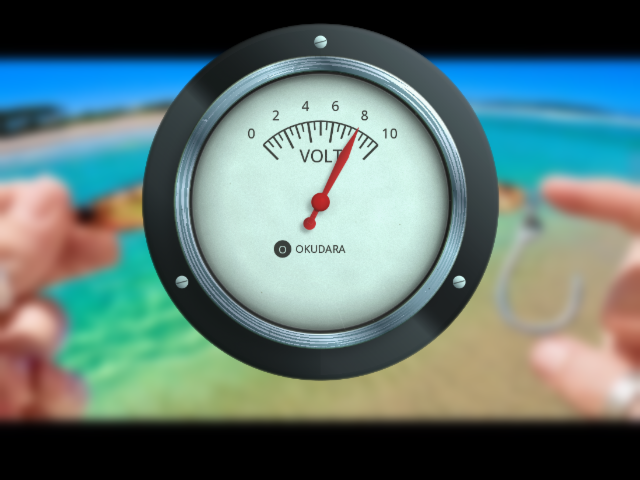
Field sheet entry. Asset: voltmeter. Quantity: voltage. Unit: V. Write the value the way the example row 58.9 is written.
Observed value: 8
